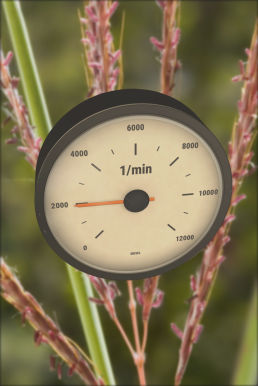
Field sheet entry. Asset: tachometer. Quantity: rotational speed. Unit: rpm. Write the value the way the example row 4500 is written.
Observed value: 2000
